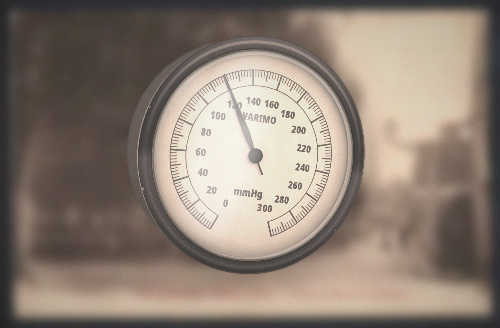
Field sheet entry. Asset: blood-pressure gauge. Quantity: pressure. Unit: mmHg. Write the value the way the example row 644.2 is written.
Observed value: 120
